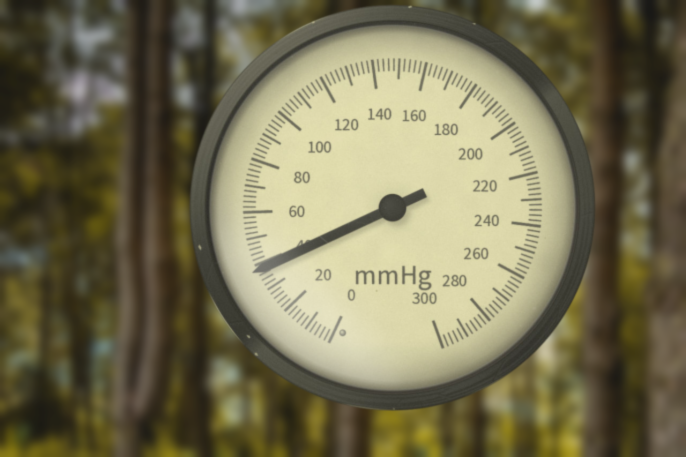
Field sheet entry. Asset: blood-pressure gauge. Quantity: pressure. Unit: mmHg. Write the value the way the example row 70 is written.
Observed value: 38
